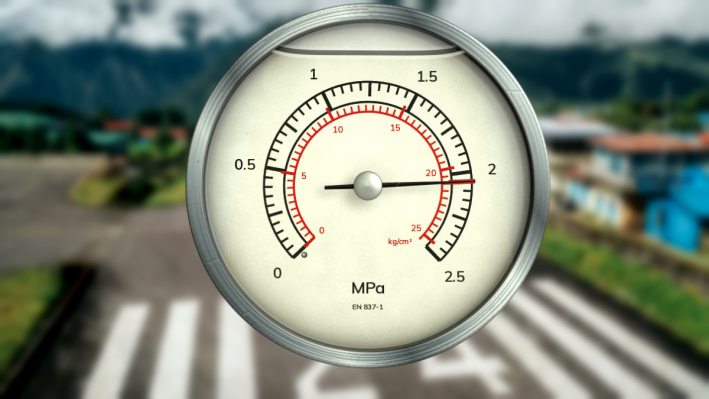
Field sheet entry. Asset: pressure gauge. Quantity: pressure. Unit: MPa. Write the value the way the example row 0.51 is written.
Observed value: 2.05
